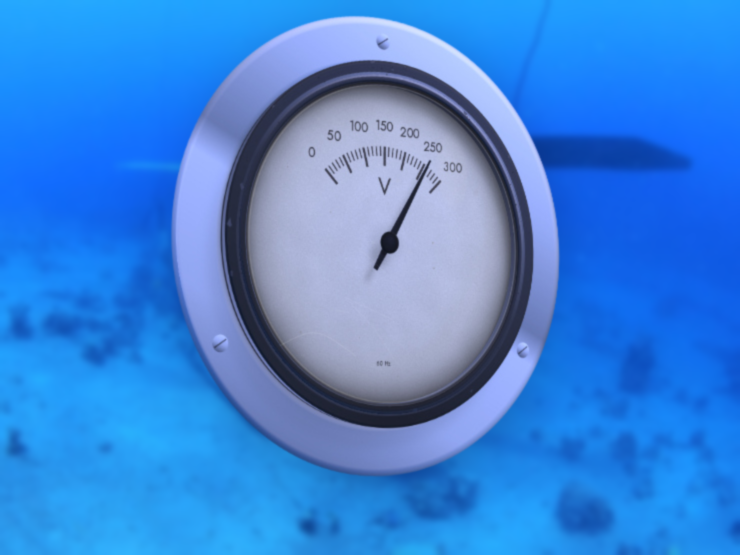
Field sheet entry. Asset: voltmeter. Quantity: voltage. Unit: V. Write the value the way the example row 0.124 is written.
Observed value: 250
